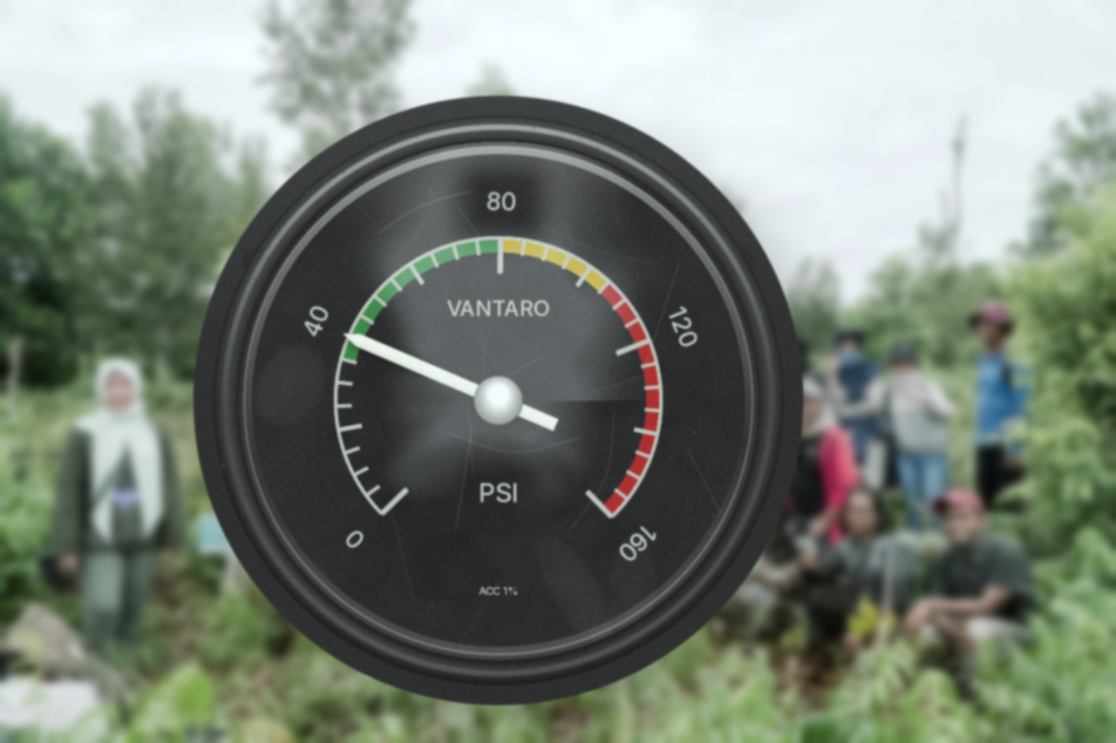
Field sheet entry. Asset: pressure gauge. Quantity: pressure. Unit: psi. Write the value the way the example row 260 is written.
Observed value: 40
